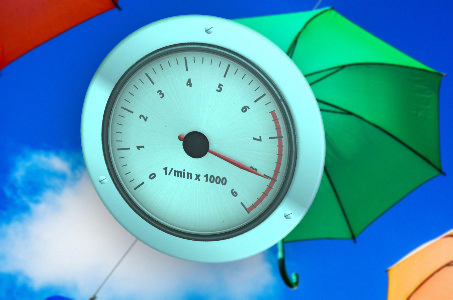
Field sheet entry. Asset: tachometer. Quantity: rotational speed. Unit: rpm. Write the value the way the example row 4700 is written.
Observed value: 8000
